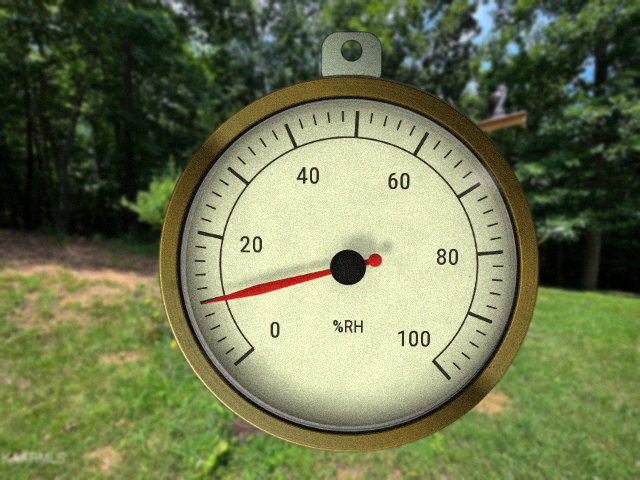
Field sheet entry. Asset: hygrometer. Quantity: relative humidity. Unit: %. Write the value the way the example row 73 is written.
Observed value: 10
